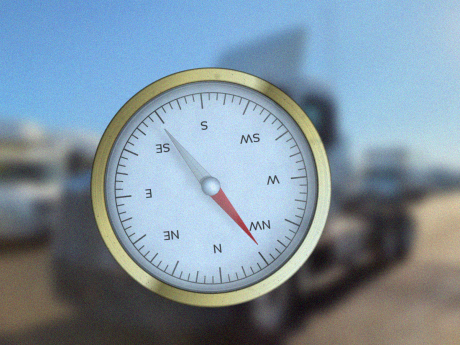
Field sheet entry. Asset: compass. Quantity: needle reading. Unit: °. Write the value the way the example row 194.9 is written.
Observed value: 327.5
